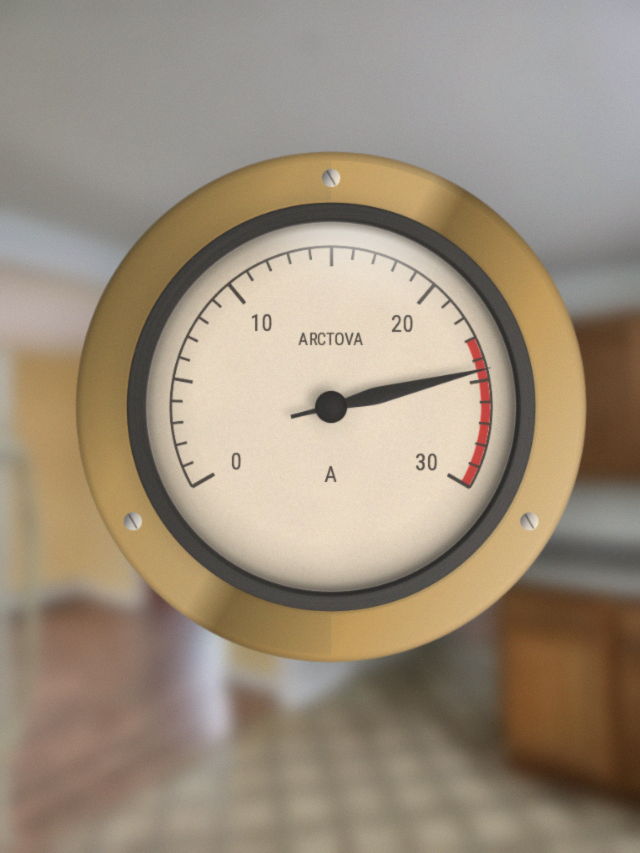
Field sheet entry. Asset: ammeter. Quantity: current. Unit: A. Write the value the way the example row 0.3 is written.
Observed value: 24.5
